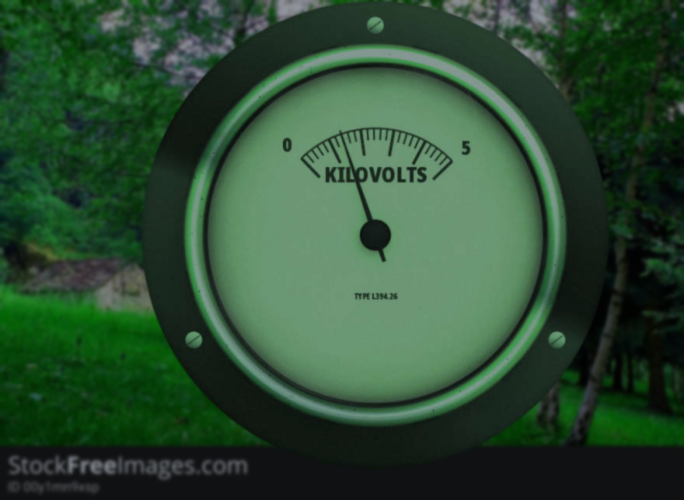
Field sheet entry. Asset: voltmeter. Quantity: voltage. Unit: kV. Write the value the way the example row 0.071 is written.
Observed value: 1.4
